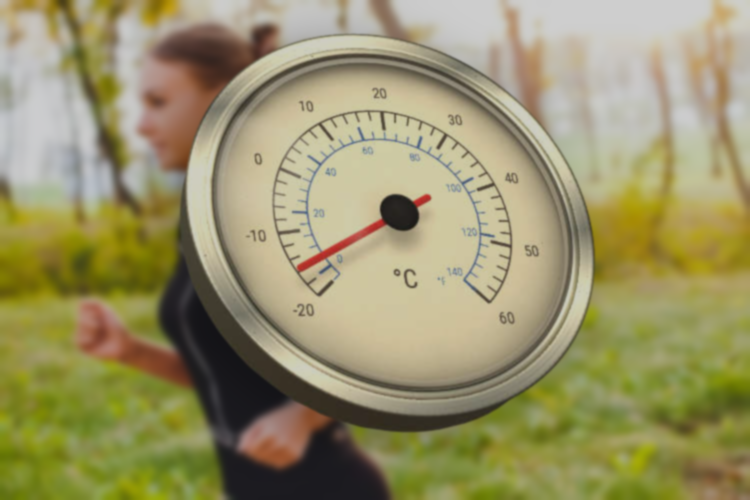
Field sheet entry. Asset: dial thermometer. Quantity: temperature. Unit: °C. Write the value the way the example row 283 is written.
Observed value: -16
